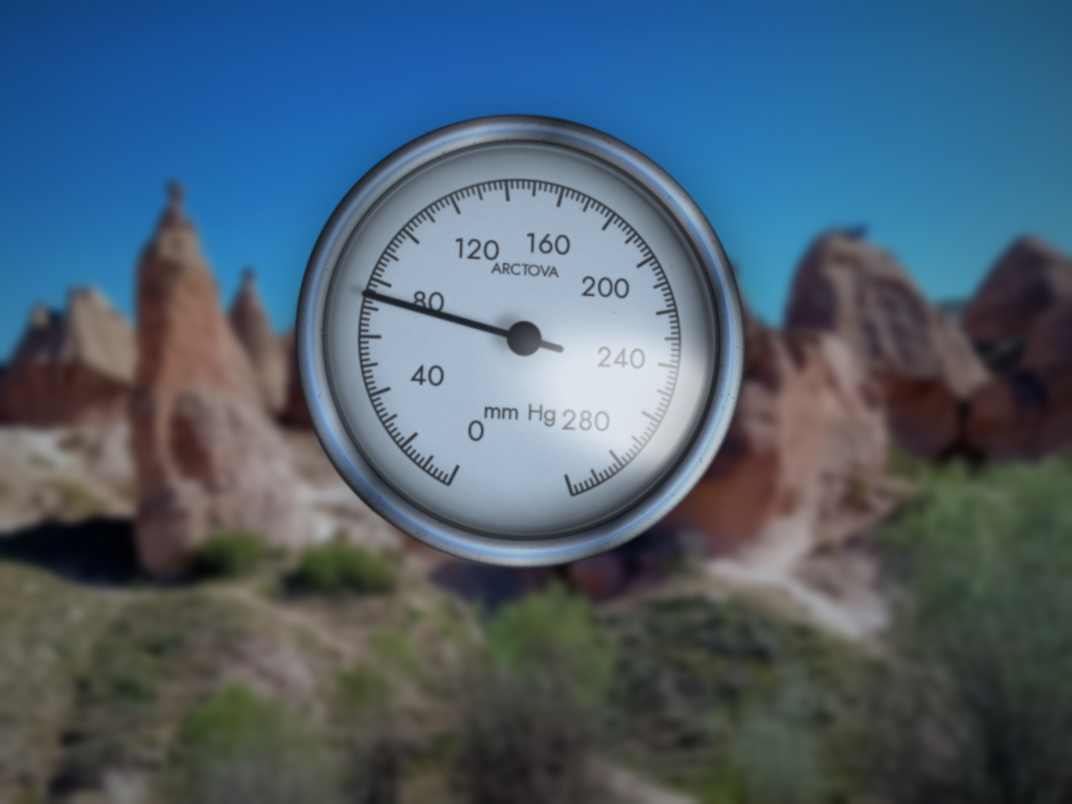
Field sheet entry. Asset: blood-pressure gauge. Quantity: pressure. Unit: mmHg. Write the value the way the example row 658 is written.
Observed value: 74
